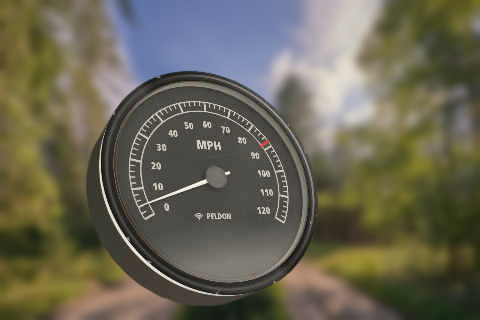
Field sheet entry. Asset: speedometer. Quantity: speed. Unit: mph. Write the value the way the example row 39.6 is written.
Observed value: 4
